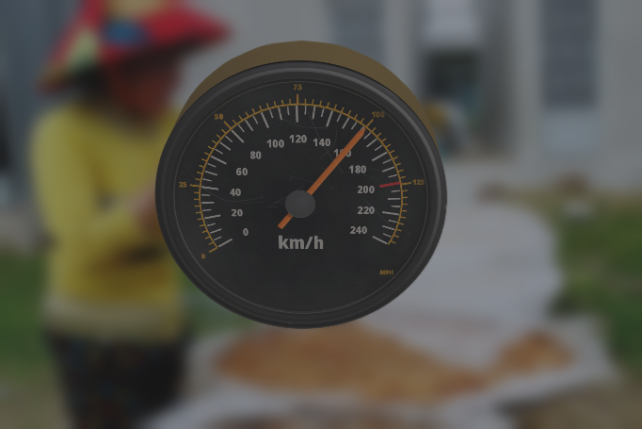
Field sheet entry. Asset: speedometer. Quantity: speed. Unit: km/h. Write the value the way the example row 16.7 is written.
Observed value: 160
